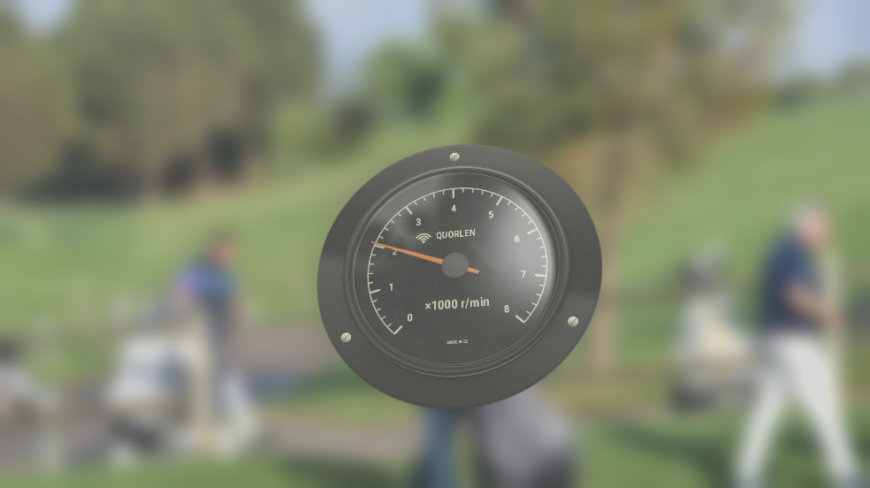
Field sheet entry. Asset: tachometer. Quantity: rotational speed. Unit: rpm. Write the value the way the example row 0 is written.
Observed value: 2000
